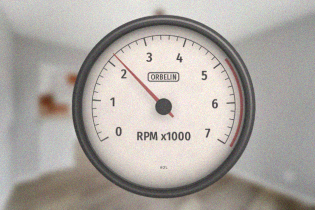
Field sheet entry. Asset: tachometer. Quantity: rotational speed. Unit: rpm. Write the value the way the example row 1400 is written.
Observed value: 2200
